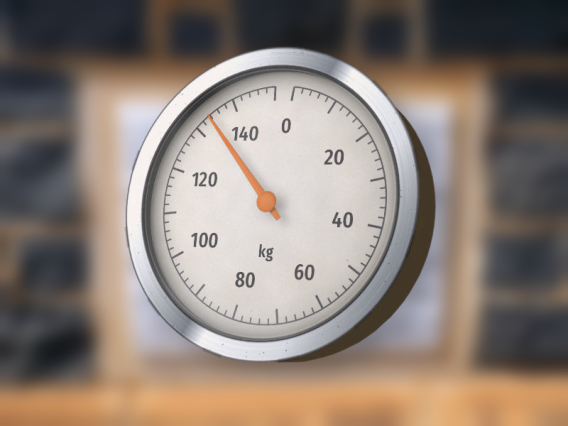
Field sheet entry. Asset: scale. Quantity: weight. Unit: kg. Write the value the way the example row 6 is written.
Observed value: 134
